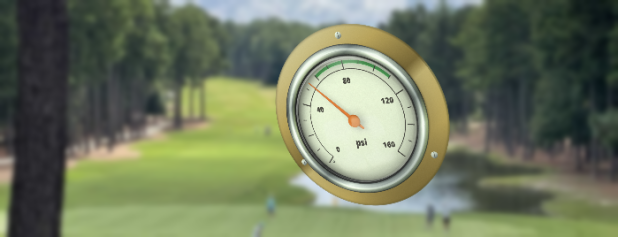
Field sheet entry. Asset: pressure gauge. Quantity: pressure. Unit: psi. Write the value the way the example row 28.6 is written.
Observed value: 55
